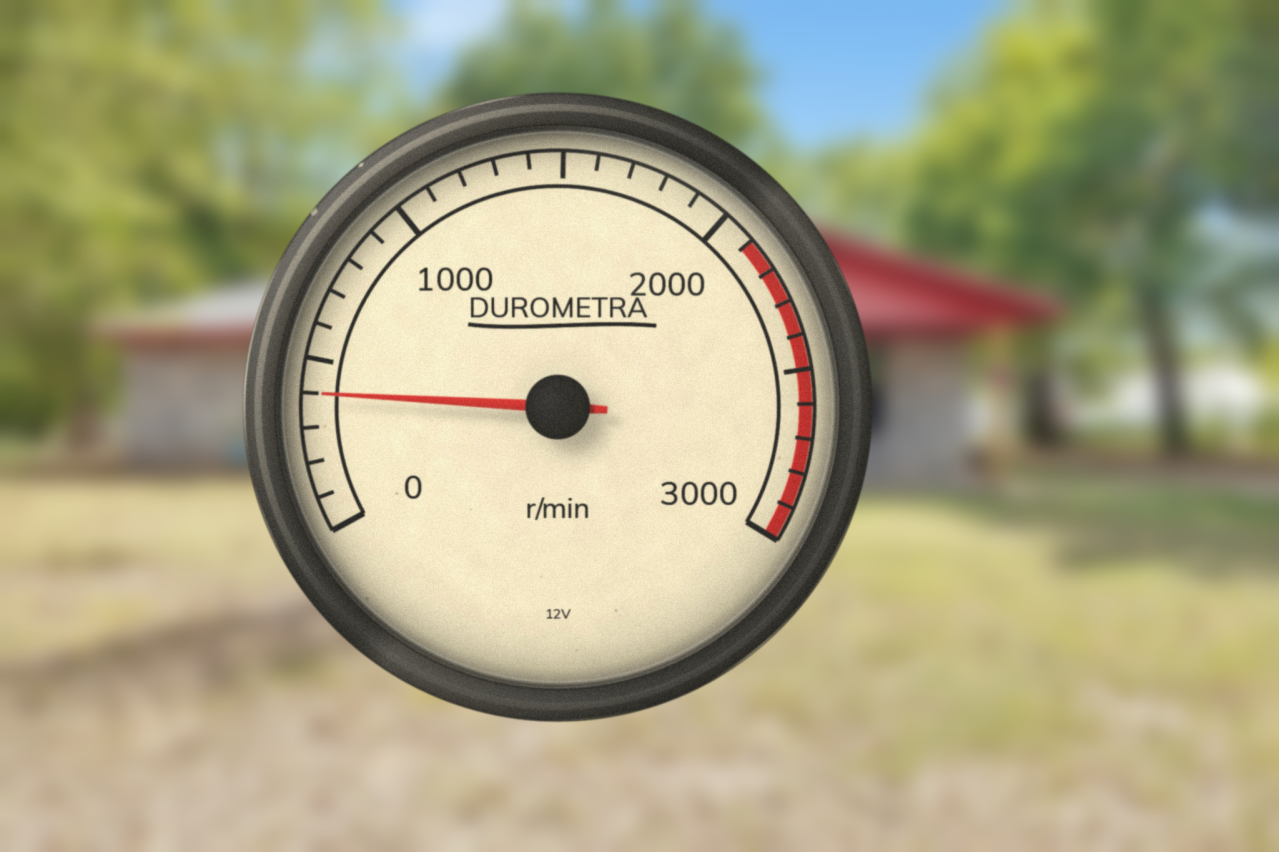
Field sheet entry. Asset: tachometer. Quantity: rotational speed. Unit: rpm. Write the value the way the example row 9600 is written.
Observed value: 400
